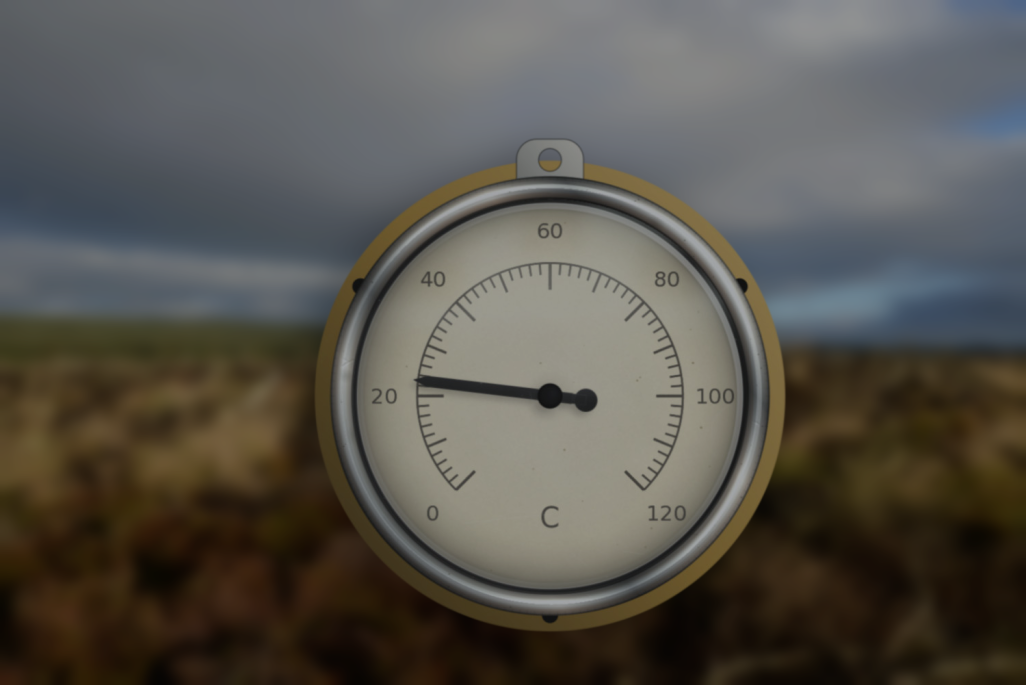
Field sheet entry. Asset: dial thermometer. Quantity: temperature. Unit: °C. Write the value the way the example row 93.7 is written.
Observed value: 23
